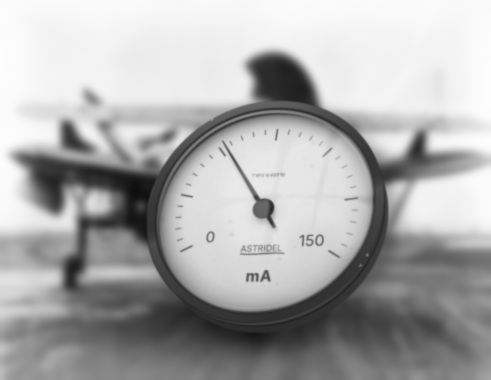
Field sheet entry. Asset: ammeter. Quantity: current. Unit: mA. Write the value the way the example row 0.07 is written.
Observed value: 52.5
